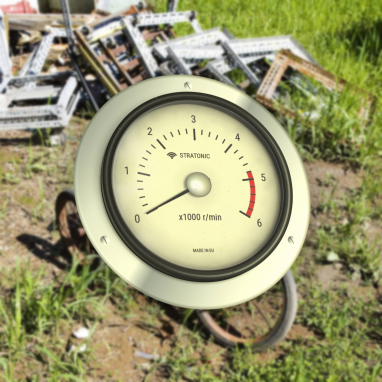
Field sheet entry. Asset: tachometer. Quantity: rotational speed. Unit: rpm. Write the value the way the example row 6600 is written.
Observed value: 0
